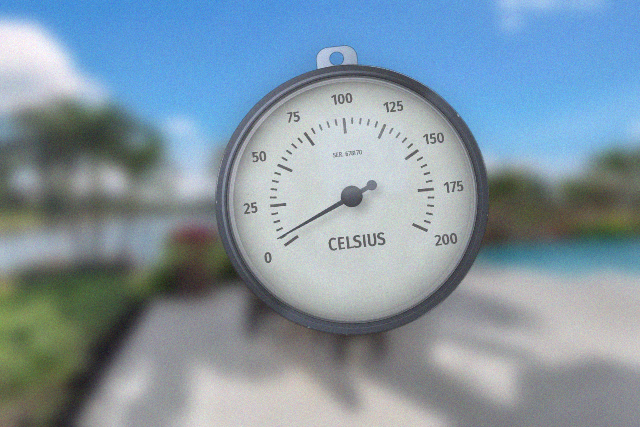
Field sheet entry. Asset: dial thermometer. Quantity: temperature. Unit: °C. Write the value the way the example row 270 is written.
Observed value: 5
